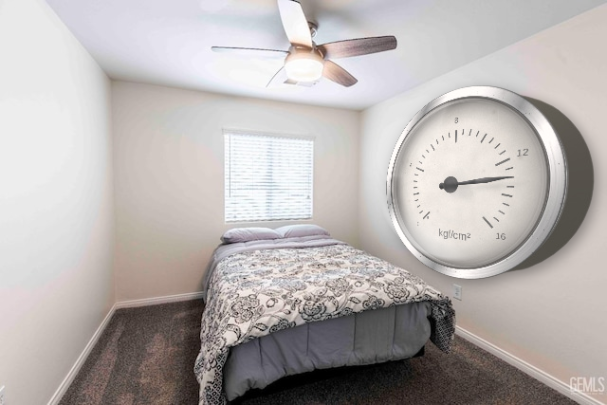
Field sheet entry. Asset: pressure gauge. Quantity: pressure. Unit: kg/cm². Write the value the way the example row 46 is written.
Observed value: 13
